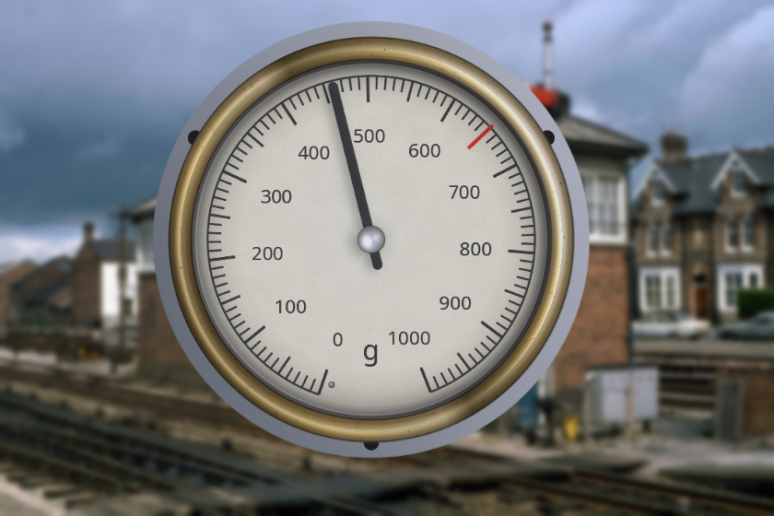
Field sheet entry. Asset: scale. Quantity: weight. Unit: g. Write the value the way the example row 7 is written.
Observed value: 460
